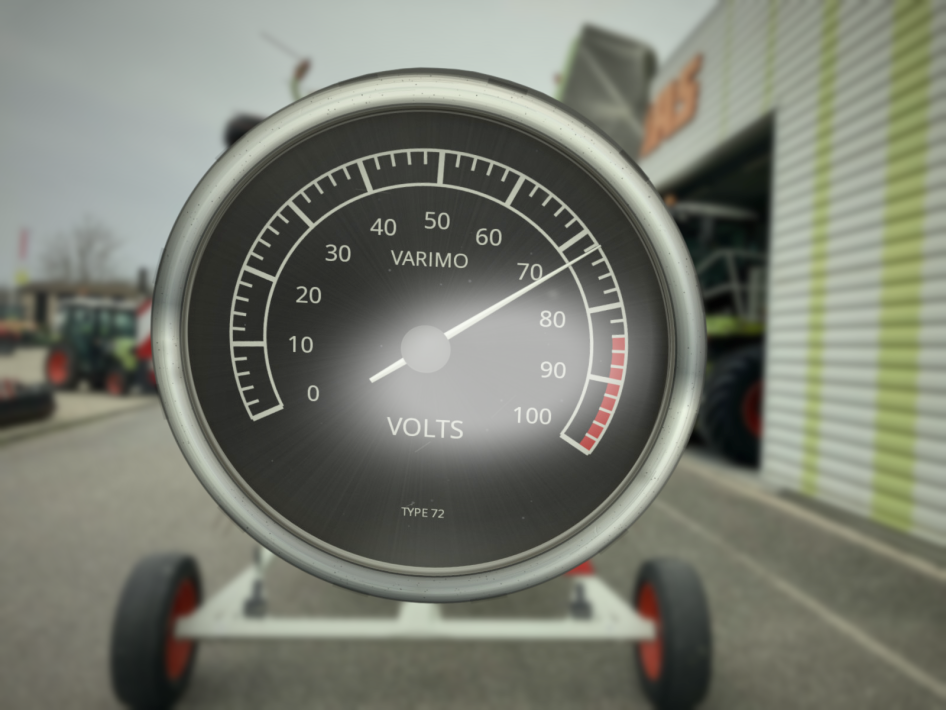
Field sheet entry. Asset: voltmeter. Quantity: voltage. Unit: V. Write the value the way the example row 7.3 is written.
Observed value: 72
